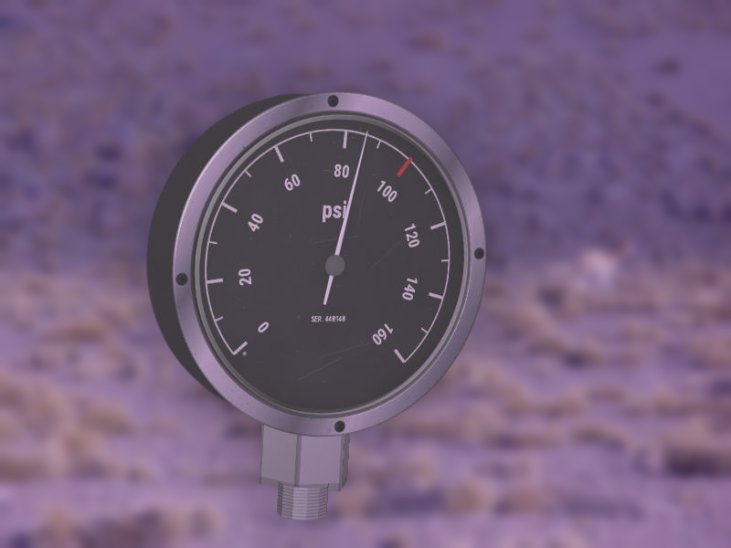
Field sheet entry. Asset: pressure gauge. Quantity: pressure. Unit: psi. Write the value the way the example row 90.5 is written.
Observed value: 85
